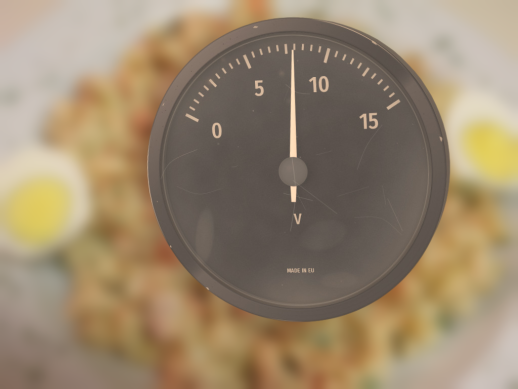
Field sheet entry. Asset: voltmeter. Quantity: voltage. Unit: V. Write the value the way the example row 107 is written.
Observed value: 8
